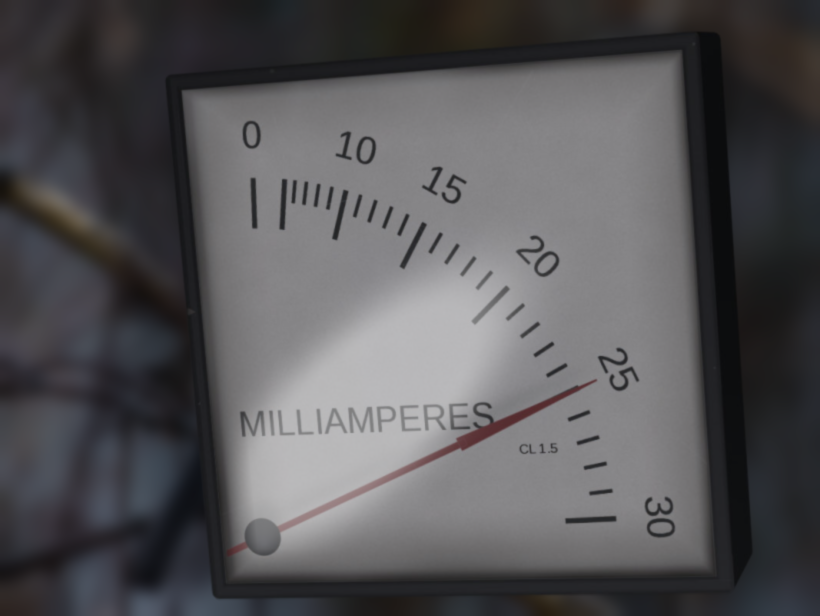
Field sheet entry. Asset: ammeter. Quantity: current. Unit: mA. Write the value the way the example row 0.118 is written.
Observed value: 25
